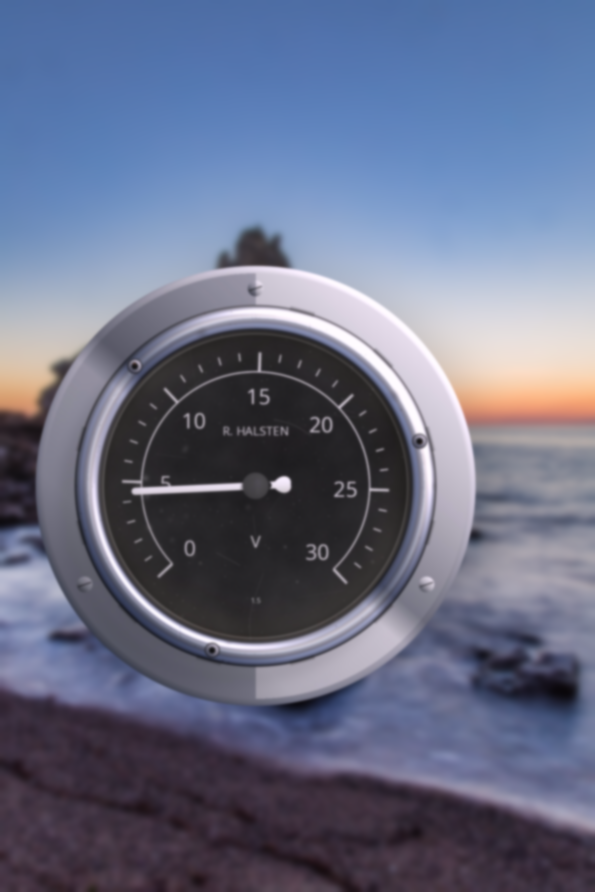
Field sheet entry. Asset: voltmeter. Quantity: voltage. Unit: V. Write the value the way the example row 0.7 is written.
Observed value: 4.5
